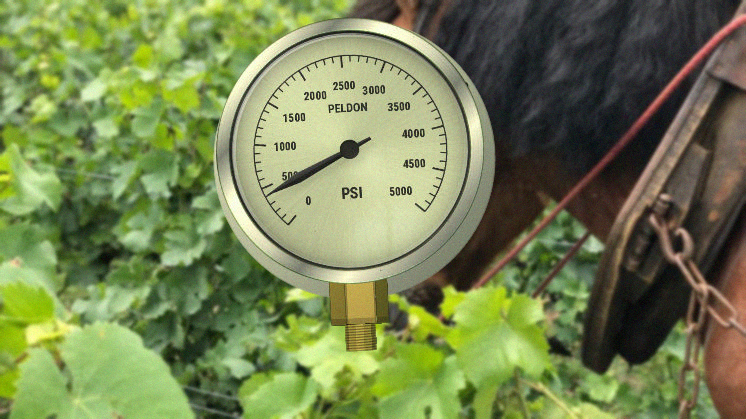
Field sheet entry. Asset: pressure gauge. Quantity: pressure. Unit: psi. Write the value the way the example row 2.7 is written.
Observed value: 400
